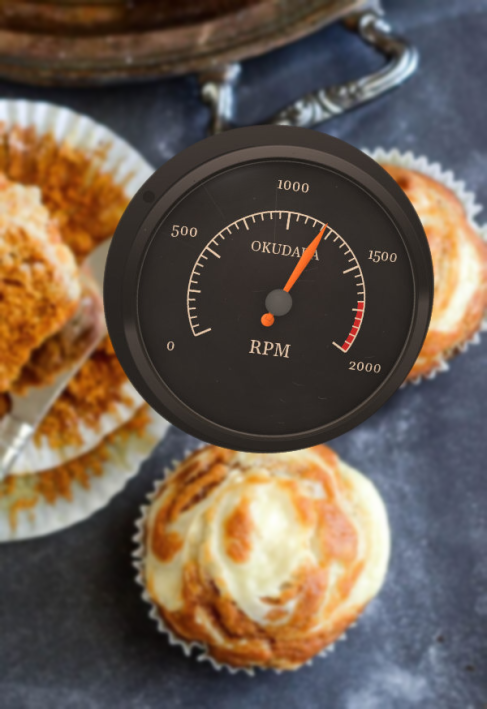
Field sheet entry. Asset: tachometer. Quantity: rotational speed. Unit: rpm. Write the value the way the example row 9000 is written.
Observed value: 1200
